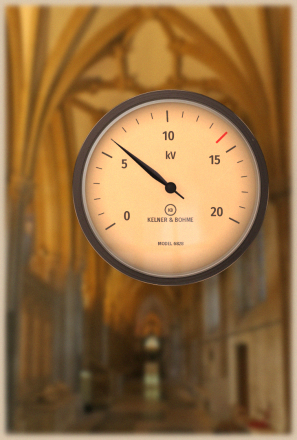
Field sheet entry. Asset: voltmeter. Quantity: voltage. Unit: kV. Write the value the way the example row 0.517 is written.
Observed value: 6
